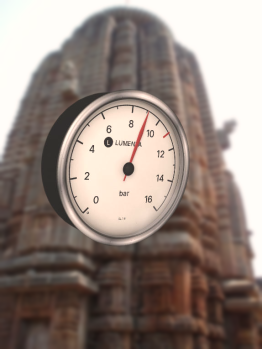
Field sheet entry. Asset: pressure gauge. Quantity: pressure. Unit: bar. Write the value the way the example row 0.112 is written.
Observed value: 9
